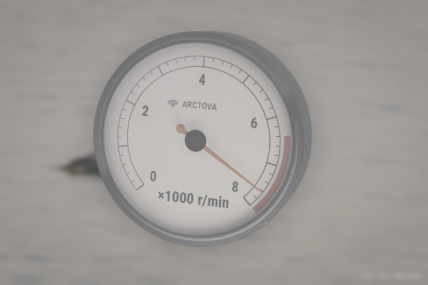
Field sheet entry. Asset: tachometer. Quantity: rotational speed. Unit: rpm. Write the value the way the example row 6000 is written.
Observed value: 7600
